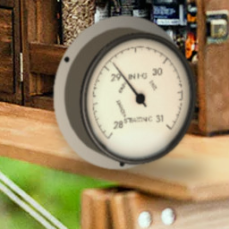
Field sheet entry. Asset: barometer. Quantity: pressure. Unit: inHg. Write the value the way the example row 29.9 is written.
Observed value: 29.1
